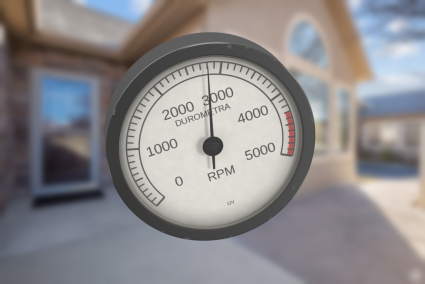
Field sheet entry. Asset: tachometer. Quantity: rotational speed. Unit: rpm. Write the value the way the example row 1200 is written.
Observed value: 2800
